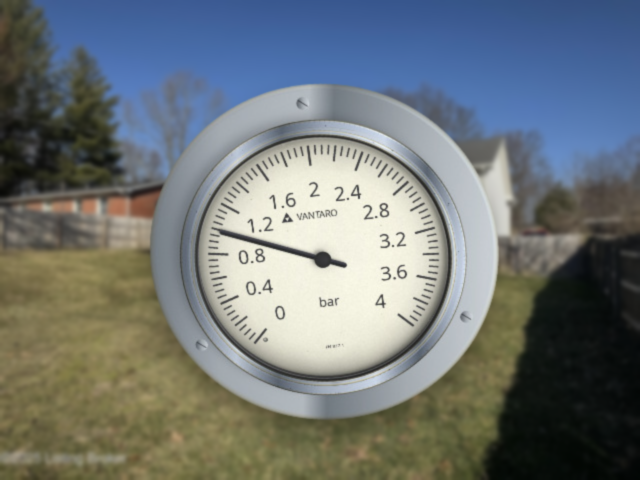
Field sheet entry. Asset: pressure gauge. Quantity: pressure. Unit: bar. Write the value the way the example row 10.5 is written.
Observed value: 1
